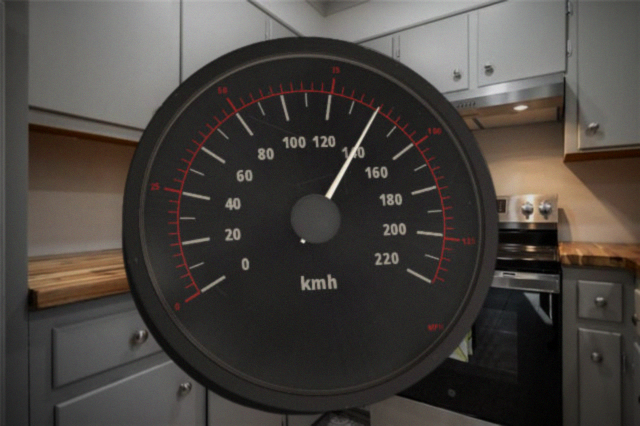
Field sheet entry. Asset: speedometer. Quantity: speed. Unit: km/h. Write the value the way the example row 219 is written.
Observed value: 140
